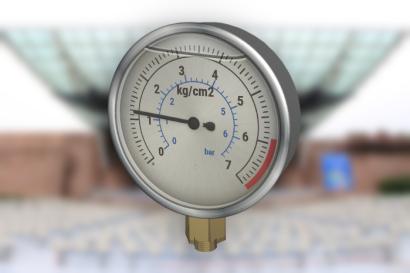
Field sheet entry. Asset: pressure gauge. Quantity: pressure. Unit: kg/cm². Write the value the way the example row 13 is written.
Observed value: 1.2
